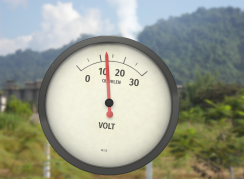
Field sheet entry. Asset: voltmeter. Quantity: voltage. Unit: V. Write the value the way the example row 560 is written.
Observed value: 12.5
